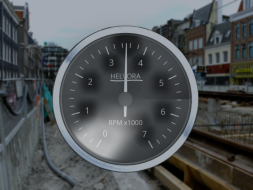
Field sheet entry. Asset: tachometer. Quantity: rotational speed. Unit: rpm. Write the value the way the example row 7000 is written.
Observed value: 3500
